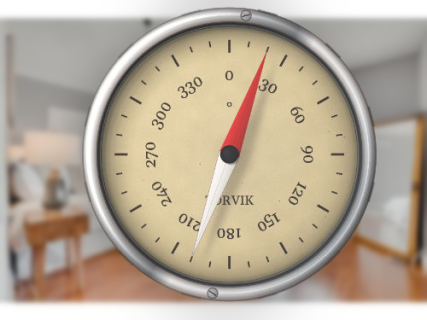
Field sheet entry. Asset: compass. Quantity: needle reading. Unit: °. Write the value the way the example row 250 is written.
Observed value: 20
